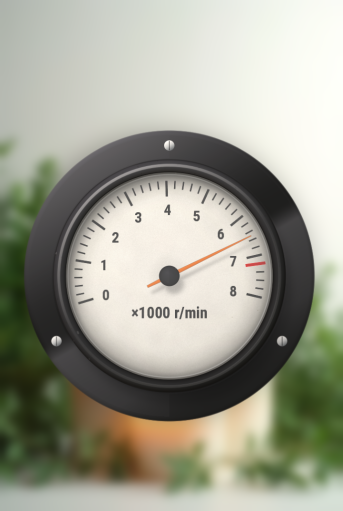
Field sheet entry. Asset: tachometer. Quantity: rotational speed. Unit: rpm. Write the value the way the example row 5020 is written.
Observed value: 6500
